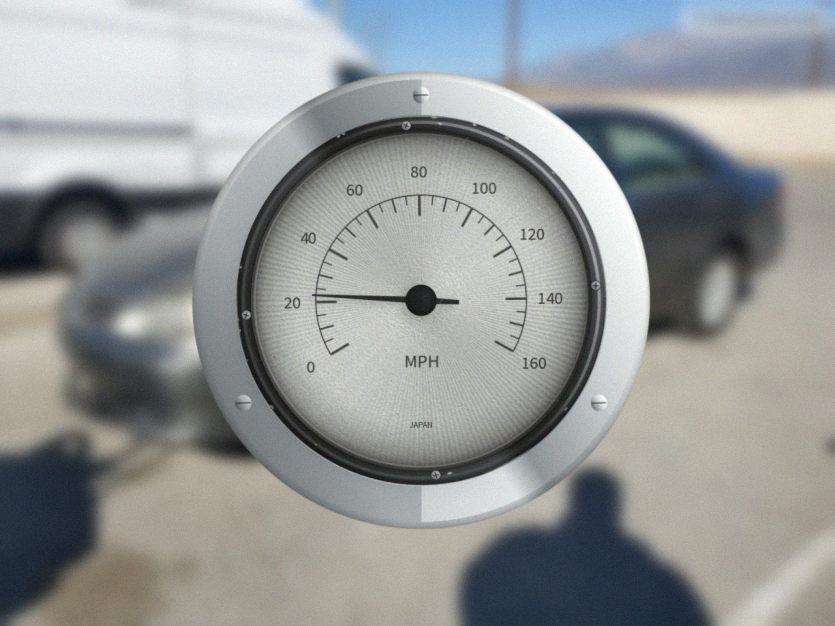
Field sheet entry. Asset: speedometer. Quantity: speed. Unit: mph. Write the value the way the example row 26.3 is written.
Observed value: 22.5
